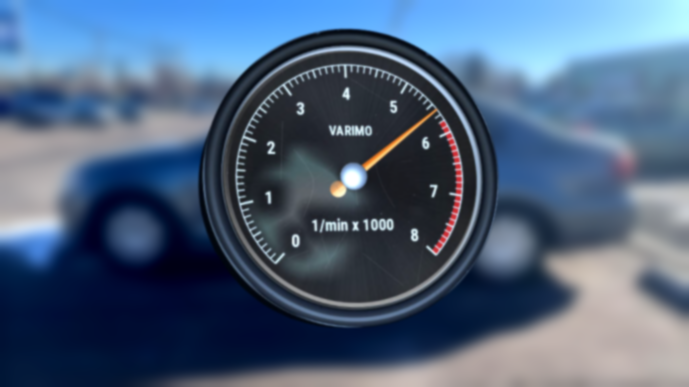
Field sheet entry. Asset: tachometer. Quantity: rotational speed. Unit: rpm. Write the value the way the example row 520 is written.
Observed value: 5600
